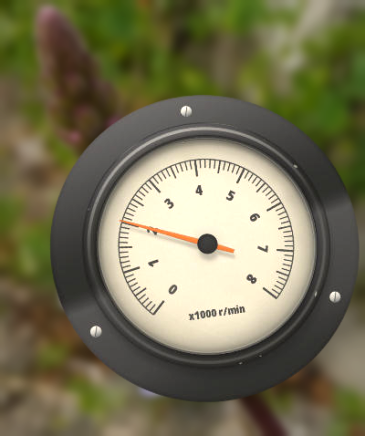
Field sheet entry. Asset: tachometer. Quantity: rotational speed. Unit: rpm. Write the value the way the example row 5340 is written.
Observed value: 2000
